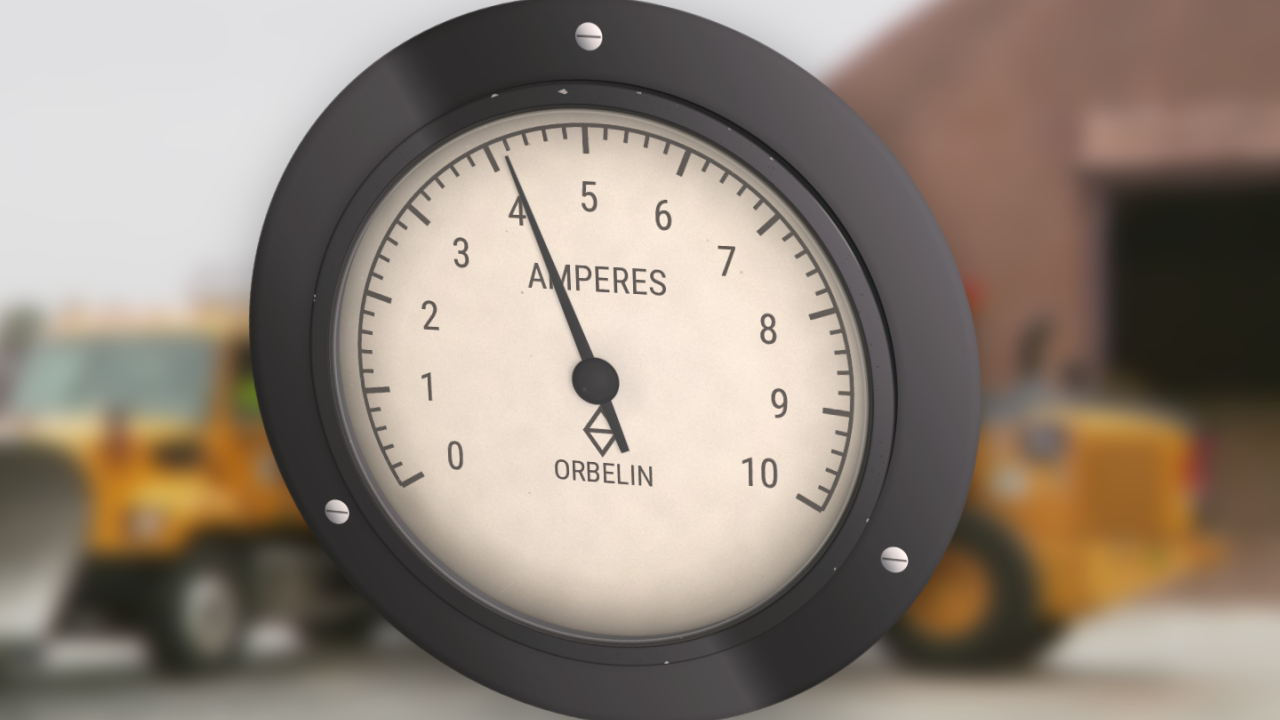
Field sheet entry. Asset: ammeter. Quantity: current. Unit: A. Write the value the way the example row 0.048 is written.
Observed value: 4.2
